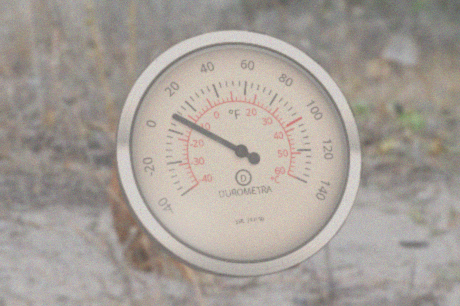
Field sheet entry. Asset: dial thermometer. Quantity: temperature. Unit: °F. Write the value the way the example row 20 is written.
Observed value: 8
